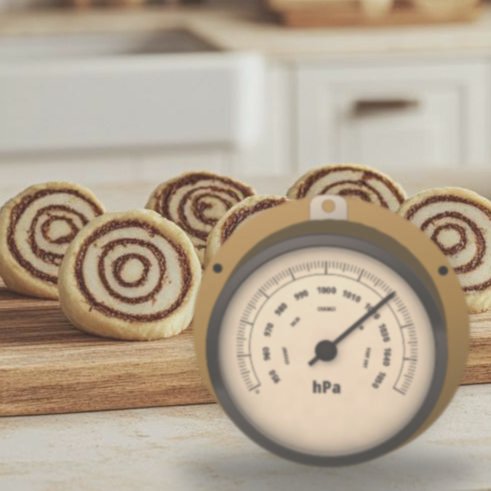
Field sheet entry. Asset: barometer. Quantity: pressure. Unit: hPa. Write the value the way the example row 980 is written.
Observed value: 1020
